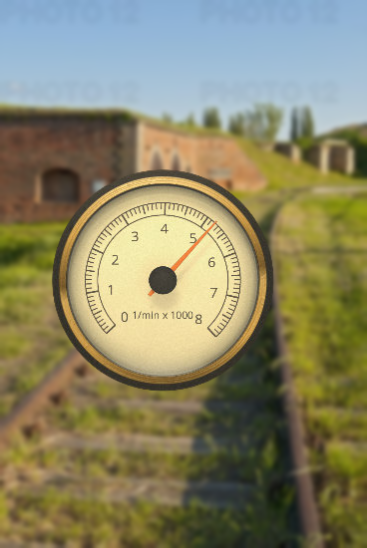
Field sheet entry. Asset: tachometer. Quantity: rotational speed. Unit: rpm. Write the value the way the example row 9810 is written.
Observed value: 5200
